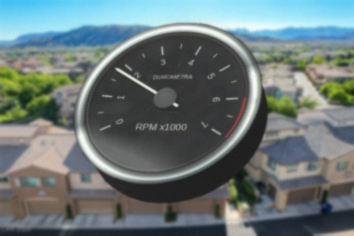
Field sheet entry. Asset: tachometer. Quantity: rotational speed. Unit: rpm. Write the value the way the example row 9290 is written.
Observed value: 1750
